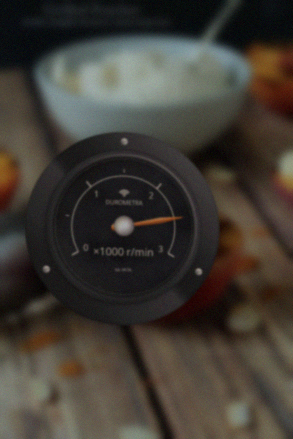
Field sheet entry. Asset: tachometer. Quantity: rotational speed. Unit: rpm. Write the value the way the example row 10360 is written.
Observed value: 2500
